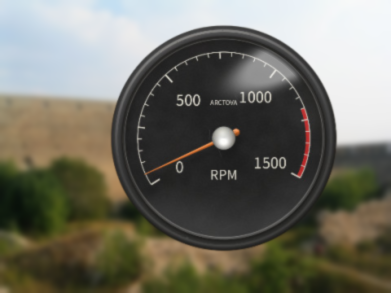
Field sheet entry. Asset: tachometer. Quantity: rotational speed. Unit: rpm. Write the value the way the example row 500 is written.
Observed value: 50
